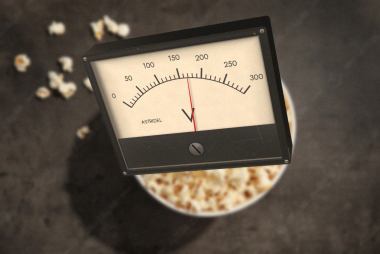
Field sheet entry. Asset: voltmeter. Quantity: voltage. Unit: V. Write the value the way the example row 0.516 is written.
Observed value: 170
